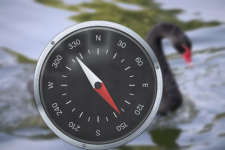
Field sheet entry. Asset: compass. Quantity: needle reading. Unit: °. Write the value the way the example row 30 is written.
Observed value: 142.5
